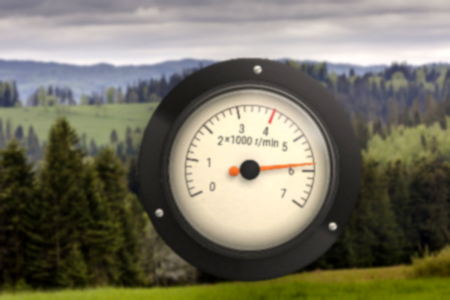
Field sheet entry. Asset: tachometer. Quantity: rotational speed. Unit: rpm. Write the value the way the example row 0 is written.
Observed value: 5800
